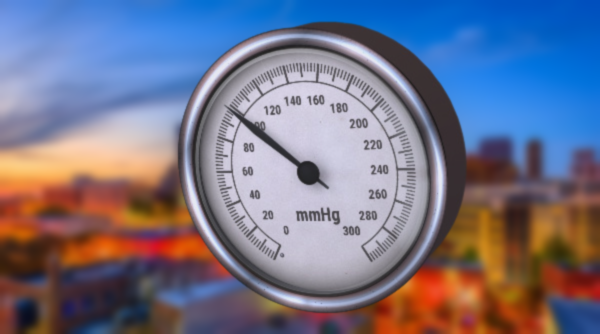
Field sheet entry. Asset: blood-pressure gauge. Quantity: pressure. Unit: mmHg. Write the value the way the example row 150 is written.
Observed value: 100
